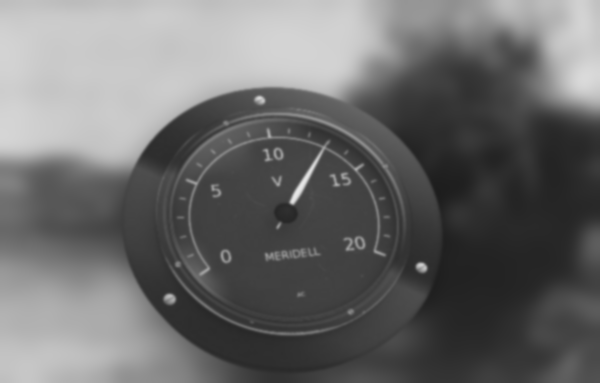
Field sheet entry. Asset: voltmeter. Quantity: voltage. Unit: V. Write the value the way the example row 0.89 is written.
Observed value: 13
